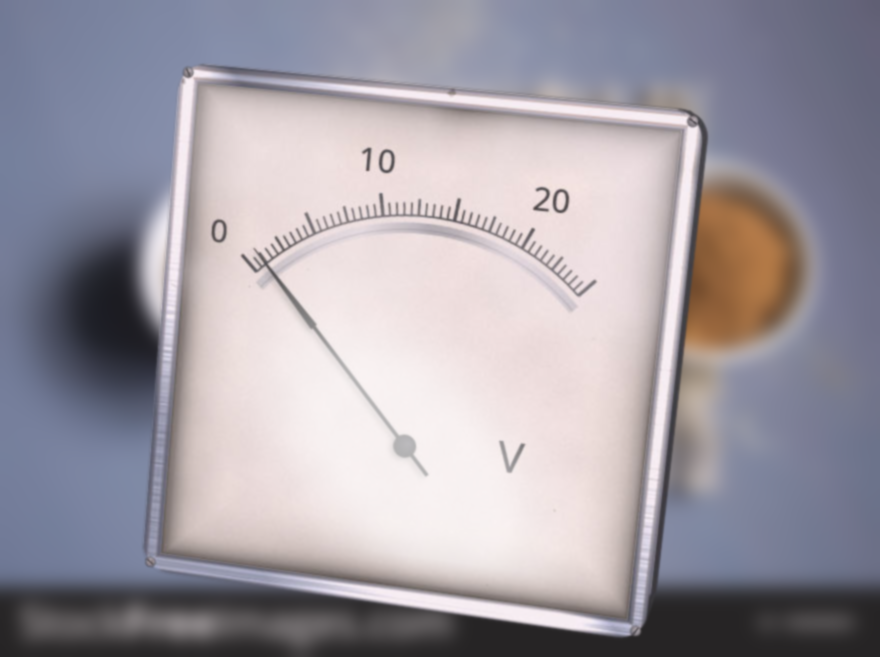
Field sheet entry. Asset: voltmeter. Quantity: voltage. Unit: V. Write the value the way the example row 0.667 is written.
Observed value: 1
